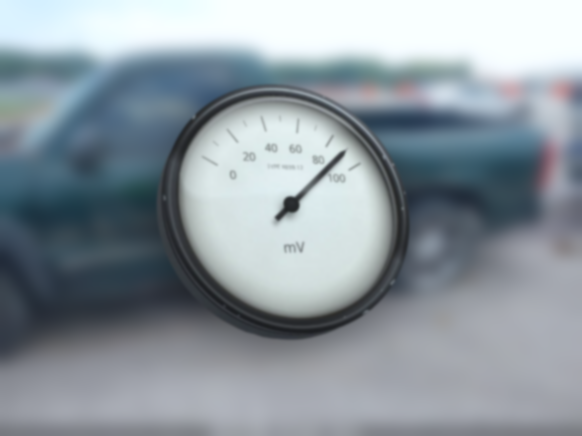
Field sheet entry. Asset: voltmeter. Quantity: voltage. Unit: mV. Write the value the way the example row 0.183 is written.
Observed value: 90
